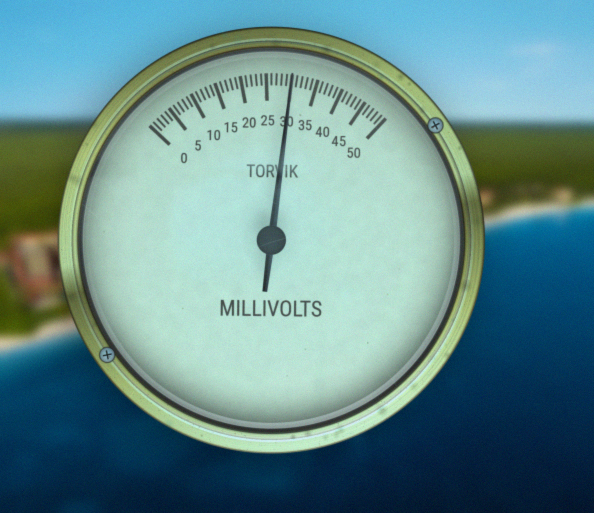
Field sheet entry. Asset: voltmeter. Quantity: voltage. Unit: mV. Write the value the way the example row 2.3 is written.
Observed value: 30
